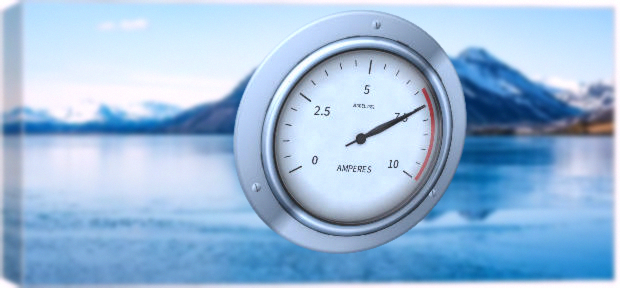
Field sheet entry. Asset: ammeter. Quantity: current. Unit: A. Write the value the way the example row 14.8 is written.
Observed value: 7.5
